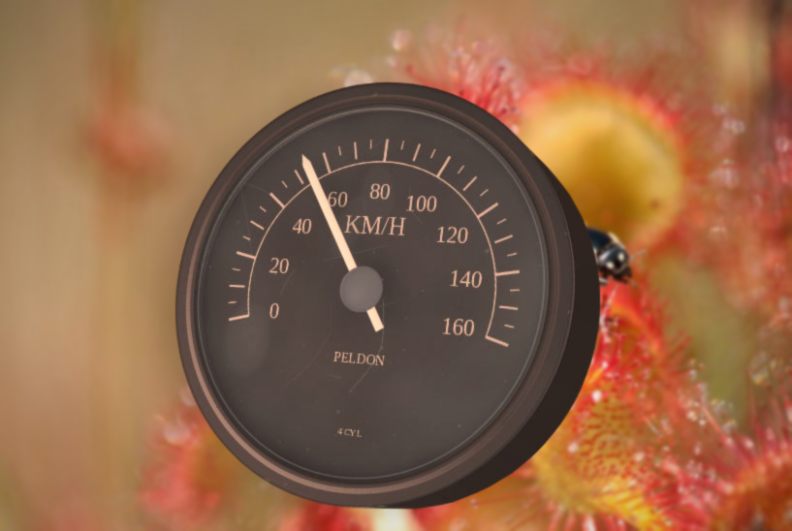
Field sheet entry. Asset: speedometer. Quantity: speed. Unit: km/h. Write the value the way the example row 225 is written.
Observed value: 55
